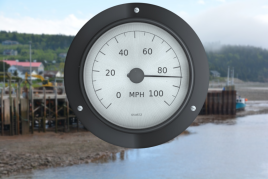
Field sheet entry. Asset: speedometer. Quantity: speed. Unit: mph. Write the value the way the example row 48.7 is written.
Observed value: 85
